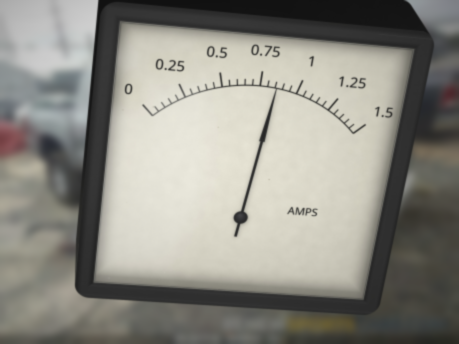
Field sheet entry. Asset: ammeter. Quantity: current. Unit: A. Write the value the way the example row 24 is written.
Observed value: 0.85
